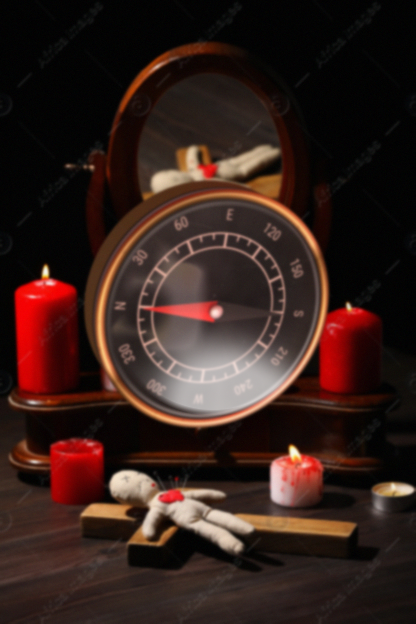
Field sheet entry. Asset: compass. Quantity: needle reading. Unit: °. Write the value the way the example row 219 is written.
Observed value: 0
